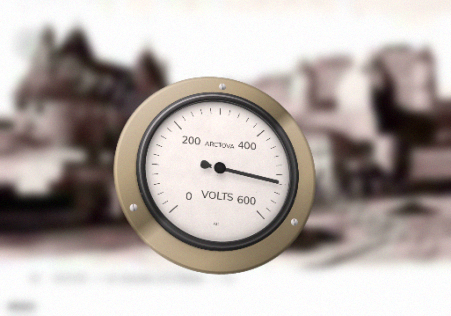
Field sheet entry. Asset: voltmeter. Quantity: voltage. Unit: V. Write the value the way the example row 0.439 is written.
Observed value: 520
